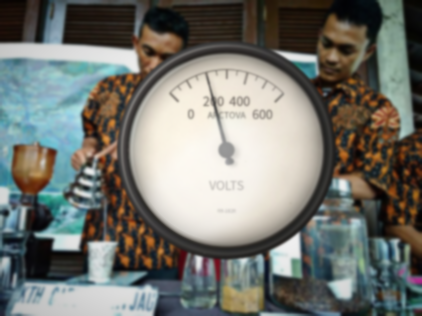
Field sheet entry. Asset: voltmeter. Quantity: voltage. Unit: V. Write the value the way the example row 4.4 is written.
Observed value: 200
